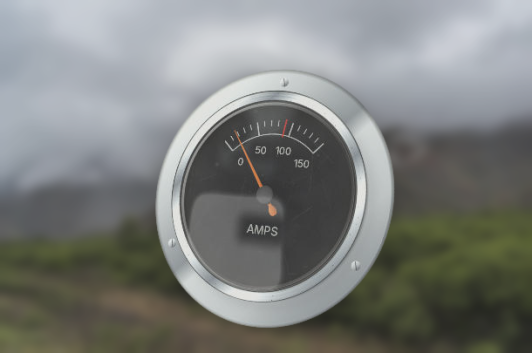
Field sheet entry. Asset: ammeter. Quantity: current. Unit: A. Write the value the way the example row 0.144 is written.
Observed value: 20
